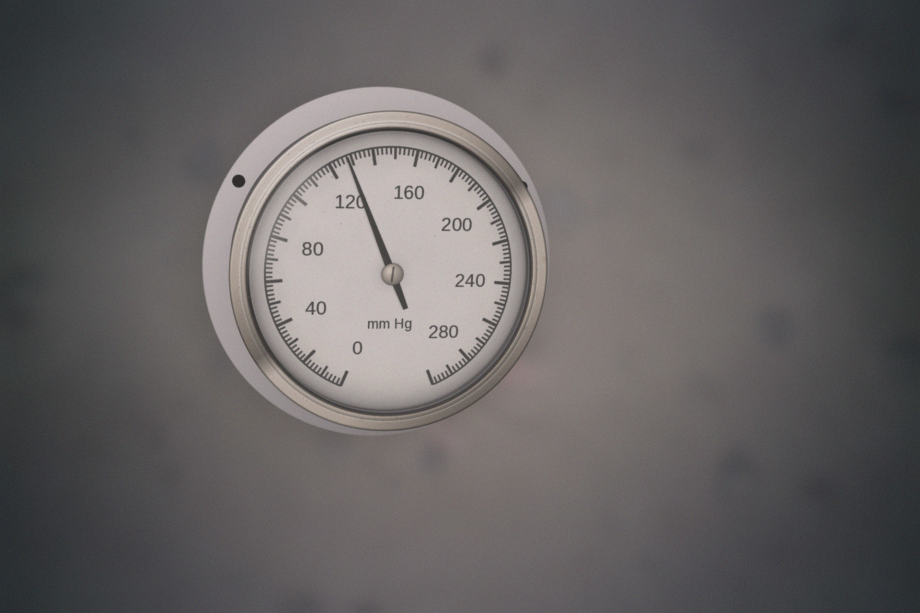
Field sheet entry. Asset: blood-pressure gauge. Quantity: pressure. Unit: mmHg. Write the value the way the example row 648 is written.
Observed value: 128
